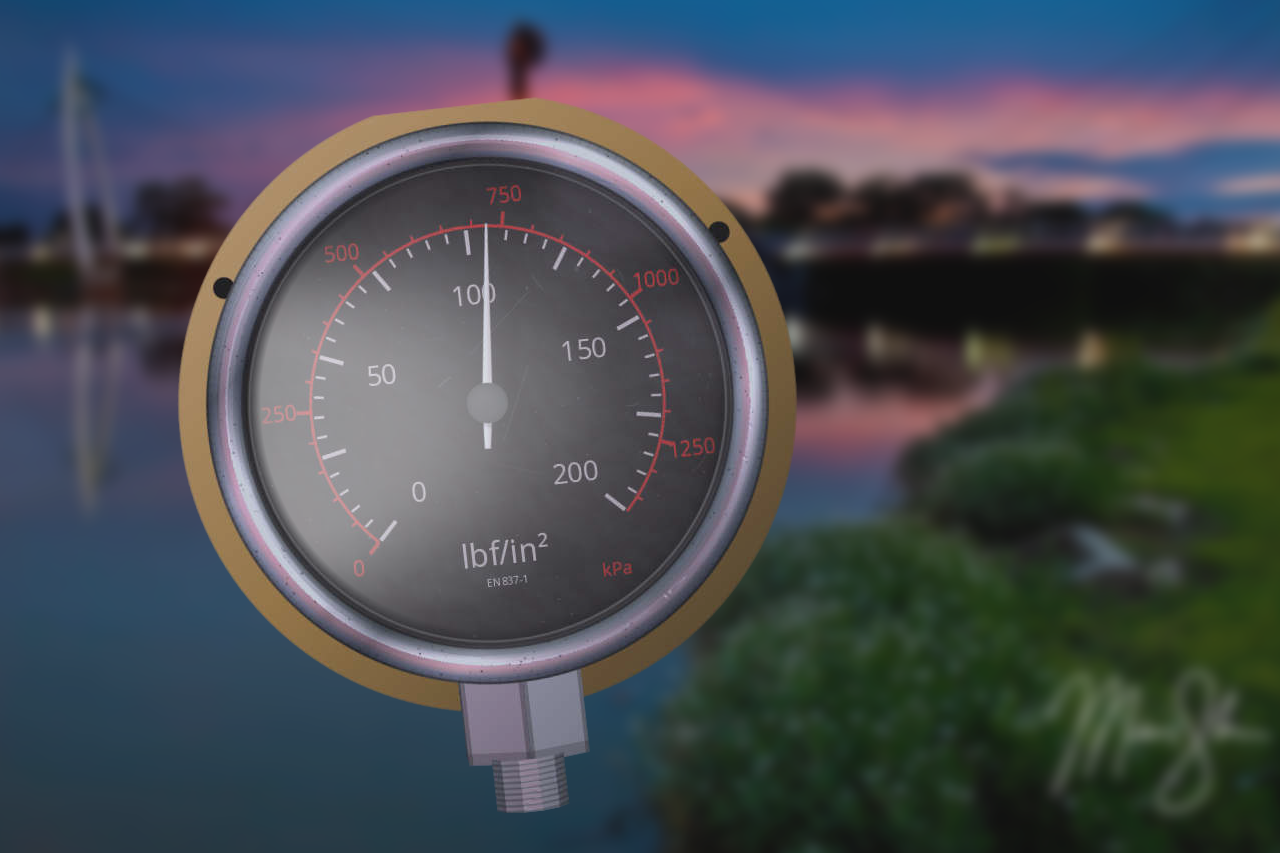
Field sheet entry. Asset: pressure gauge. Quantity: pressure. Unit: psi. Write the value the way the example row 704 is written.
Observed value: 105
